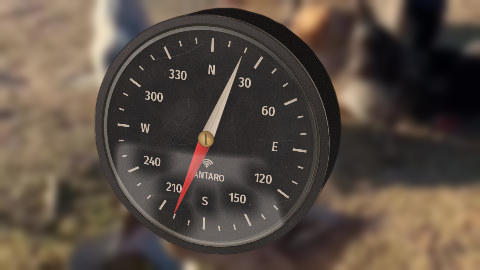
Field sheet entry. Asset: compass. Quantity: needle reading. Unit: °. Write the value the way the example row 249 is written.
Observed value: 200
